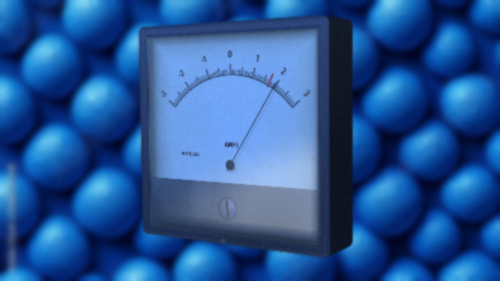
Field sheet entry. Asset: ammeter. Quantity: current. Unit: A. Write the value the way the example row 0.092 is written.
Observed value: 2
